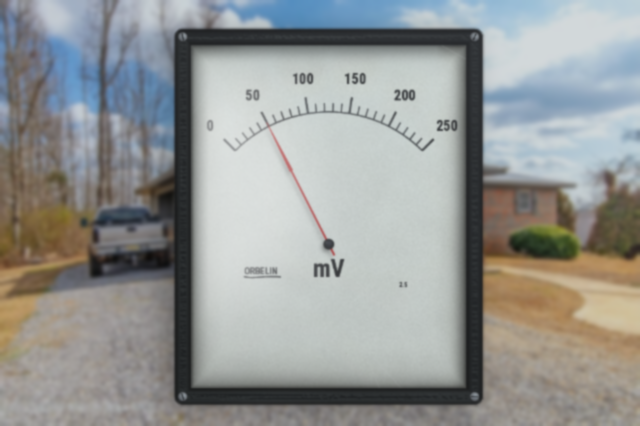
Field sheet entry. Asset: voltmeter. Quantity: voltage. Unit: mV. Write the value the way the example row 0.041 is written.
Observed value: 50
